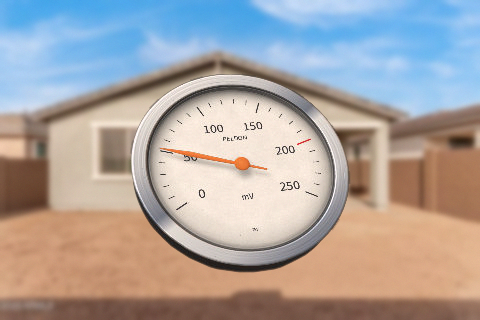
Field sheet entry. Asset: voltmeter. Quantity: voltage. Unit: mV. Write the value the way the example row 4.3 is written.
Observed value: 50
